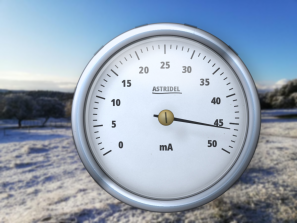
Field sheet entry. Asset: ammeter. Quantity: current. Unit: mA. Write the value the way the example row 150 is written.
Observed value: 46
